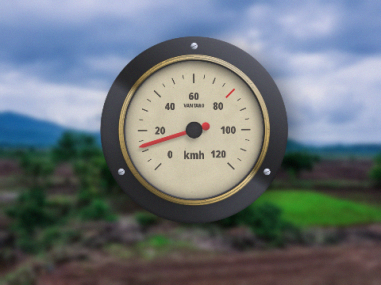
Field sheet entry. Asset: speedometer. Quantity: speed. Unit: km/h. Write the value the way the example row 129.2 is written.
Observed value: 12.5
